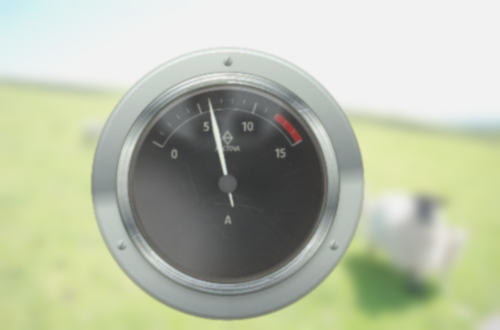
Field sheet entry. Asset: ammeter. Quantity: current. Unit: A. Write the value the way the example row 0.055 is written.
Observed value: 6
